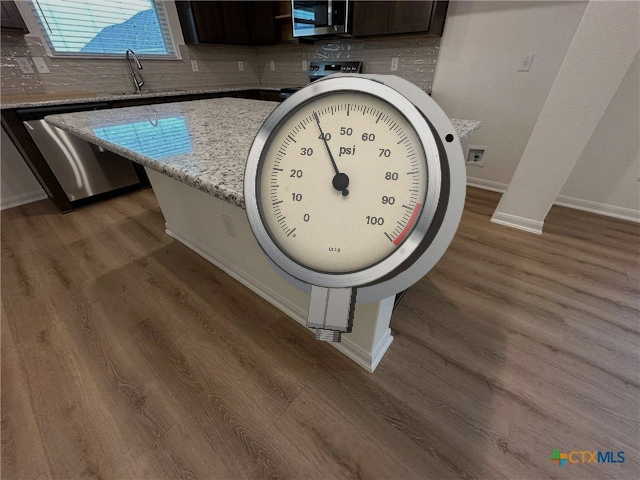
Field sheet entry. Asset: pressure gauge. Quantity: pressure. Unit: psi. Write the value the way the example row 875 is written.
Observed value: 40
